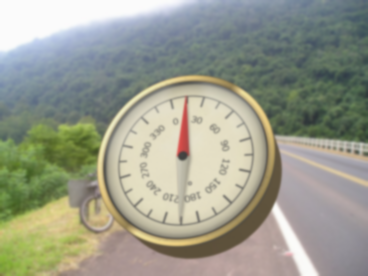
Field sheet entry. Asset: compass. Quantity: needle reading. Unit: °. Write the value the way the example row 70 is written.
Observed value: 15
